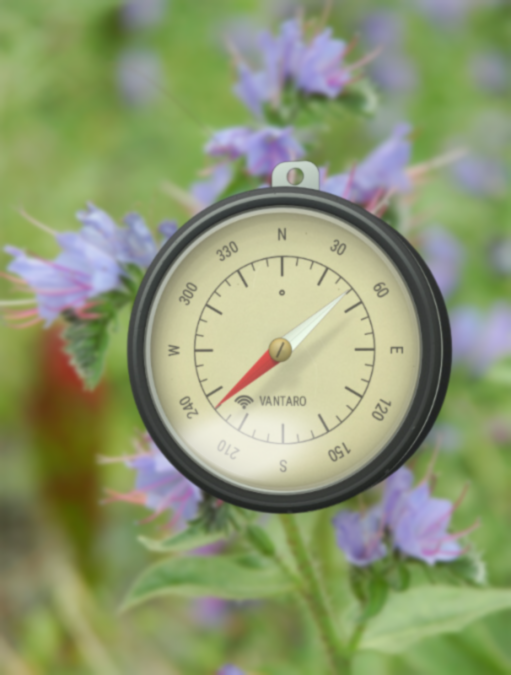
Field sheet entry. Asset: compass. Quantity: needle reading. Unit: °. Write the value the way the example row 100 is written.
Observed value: 230
